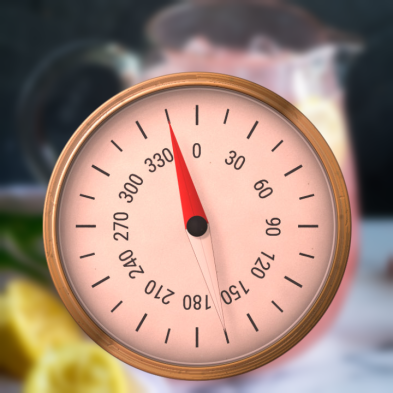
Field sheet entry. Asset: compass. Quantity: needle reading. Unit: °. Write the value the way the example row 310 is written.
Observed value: 345
